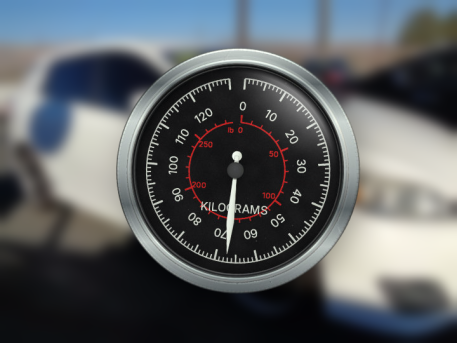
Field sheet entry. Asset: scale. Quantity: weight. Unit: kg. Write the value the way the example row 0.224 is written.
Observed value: 67
